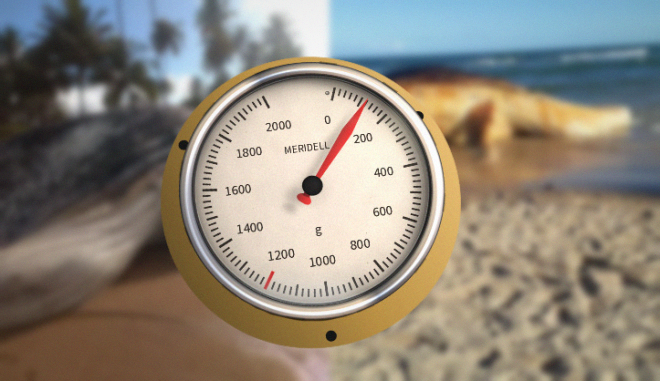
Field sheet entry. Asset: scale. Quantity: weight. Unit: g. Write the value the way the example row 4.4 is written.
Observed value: 120
